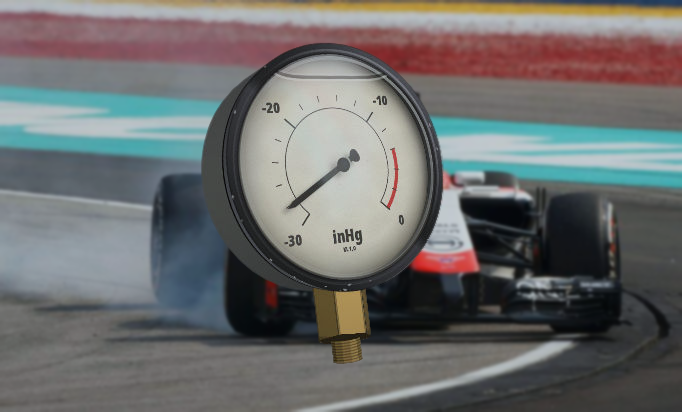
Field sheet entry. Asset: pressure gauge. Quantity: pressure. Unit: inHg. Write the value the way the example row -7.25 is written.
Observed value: -28
